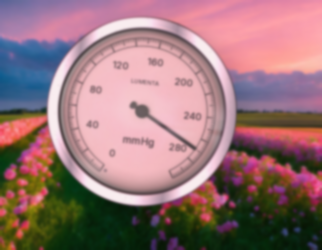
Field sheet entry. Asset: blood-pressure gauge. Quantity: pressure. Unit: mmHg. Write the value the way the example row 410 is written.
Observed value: 270
